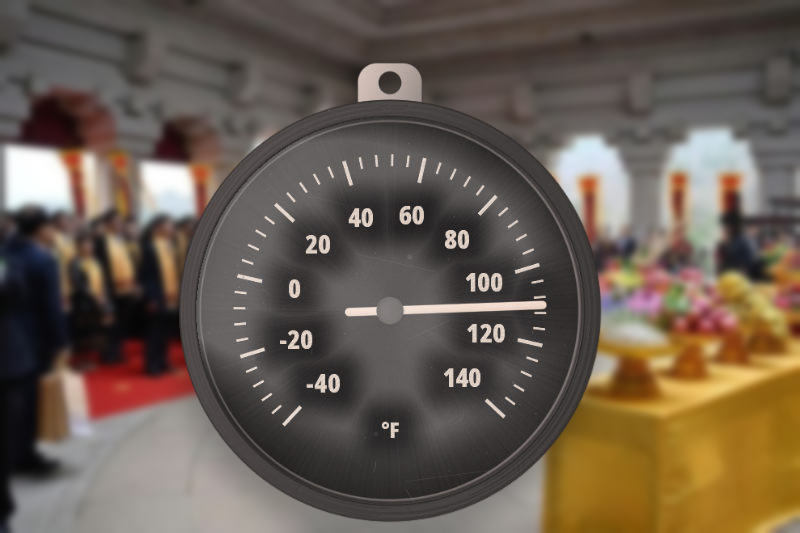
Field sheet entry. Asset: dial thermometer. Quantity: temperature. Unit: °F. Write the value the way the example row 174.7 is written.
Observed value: 110
